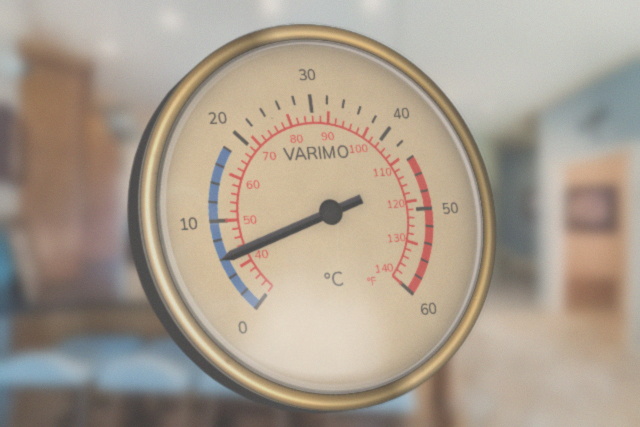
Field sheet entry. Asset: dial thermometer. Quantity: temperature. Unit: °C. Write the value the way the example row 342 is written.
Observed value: 6
